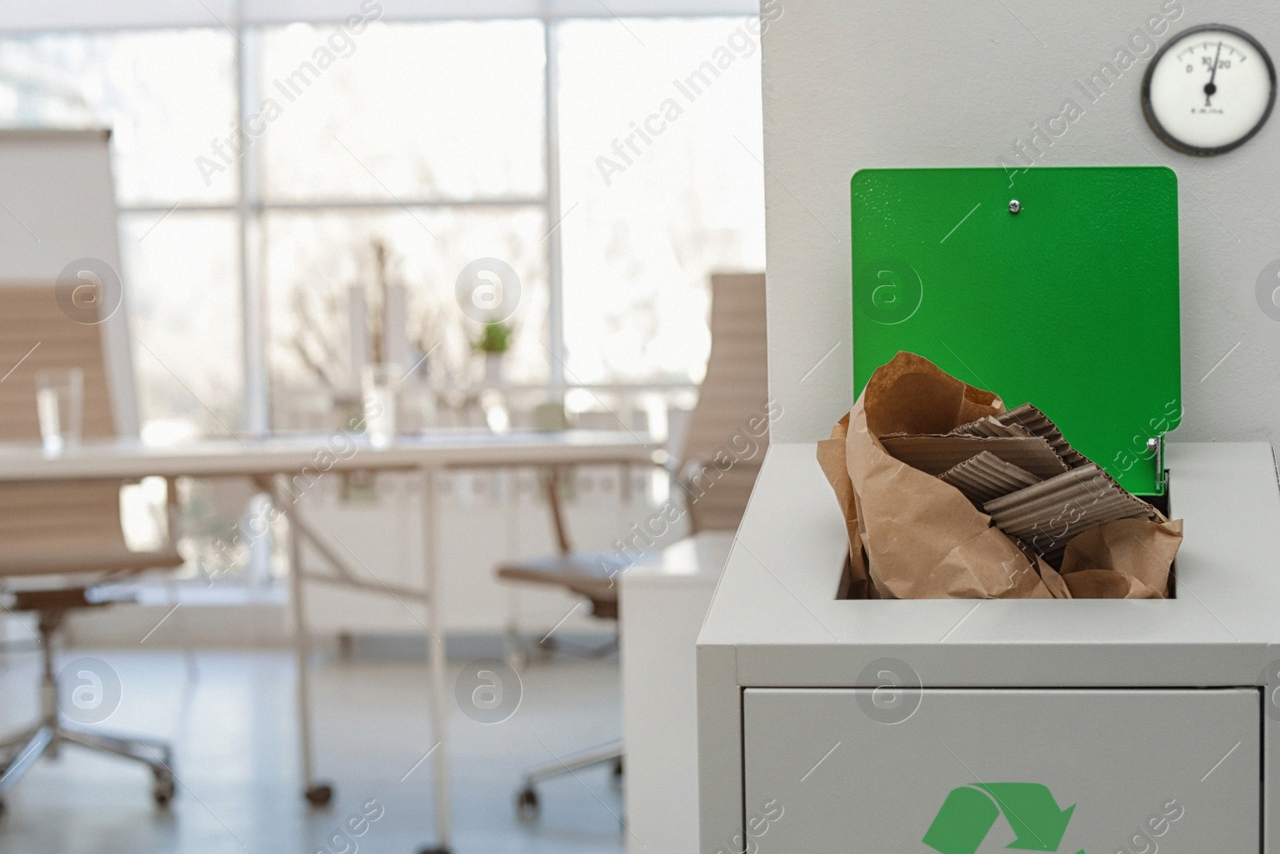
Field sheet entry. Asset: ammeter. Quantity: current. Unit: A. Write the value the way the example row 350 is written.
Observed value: 15
